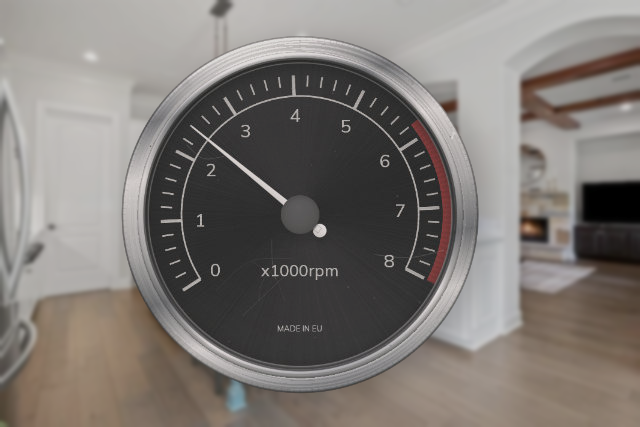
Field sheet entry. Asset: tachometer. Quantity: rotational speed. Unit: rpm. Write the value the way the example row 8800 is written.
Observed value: 2400
